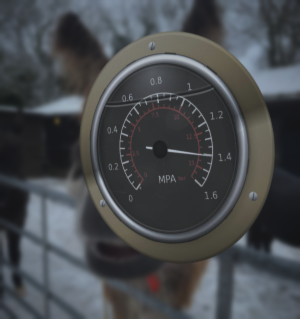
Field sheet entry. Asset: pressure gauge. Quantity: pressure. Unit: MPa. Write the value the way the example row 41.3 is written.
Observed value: 1.4
